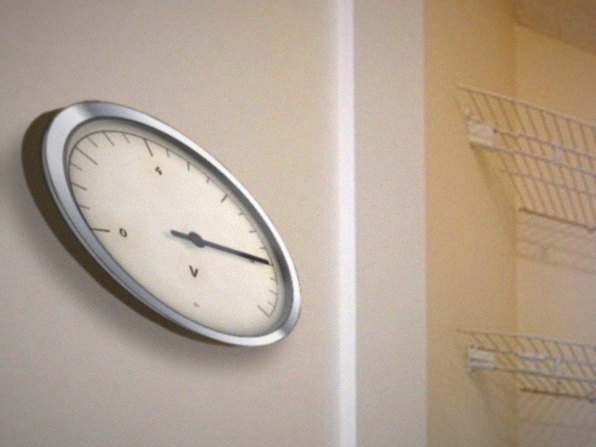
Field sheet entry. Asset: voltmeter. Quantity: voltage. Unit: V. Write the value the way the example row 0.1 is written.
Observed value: 8
